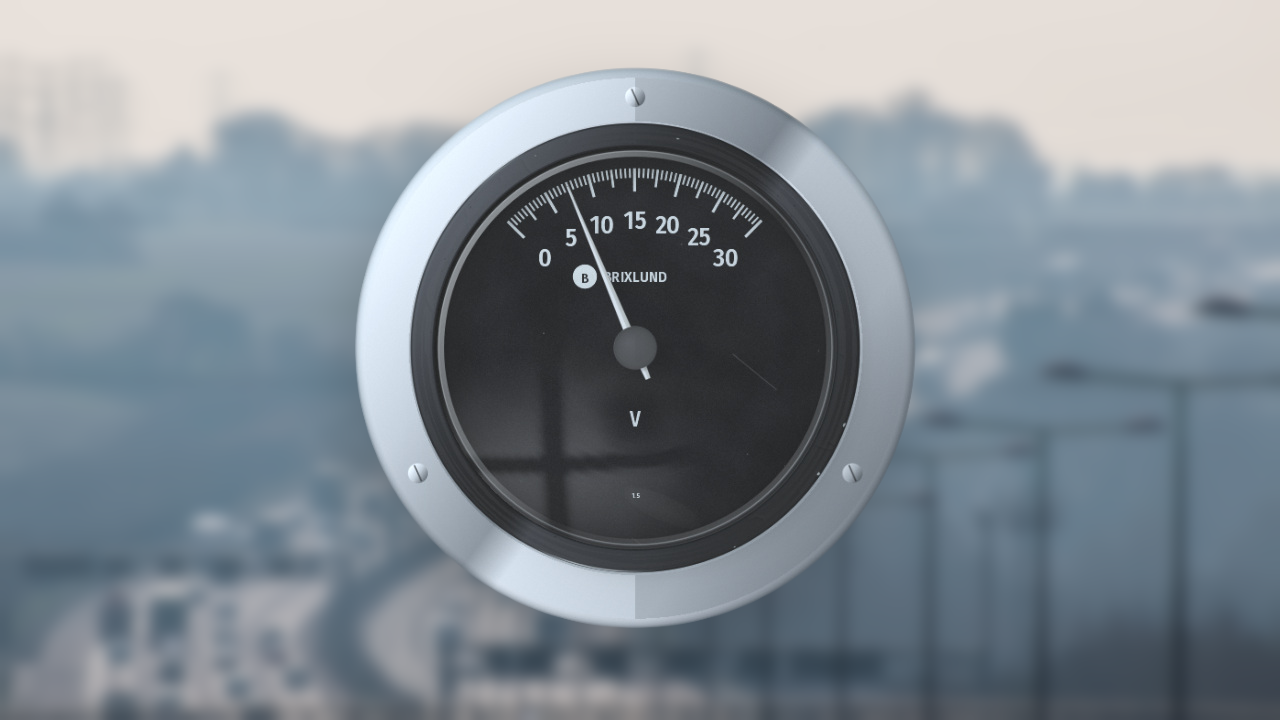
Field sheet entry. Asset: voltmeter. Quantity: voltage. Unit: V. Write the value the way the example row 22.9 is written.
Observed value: 7.5
